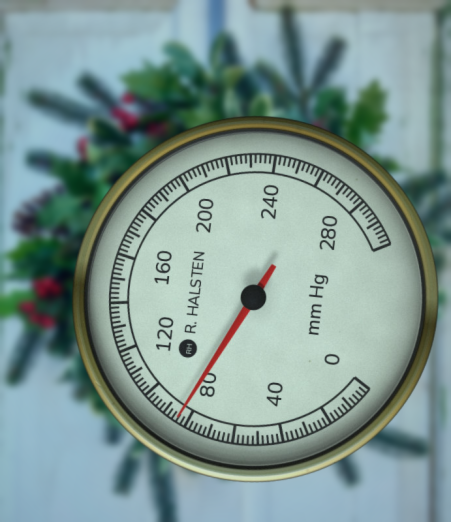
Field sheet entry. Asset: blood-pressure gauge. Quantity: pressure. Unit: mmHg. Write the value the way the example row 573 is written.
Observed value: 84
